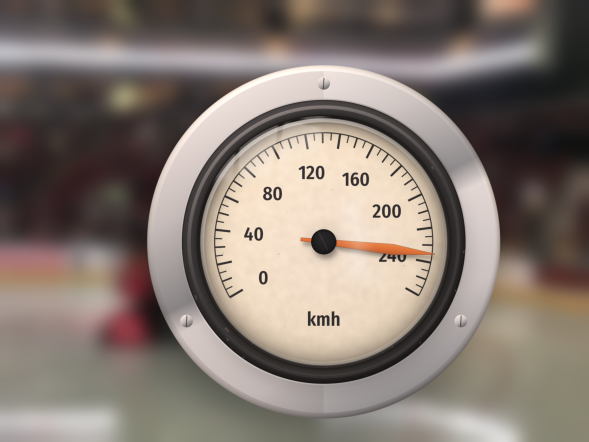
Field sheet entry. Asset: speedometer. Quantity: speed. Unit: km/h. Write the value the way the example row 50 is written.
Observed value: 235
